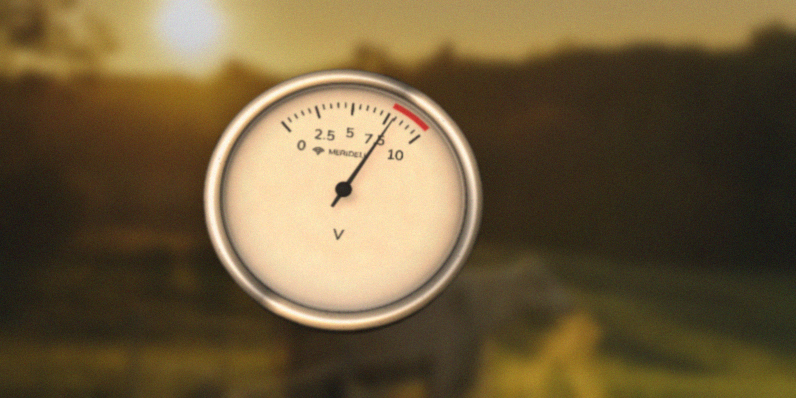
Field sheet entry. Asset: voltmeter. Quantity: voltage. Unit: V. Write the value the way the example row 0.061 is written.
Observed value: 8
